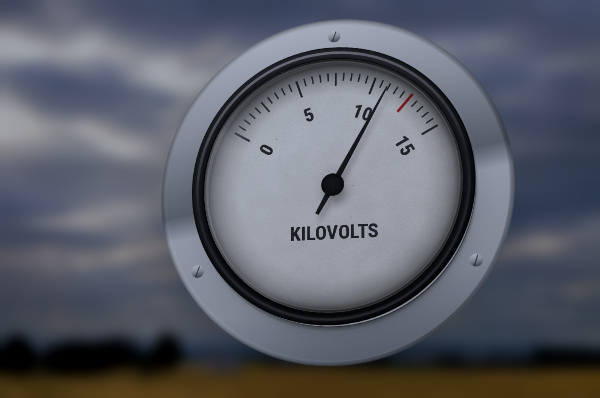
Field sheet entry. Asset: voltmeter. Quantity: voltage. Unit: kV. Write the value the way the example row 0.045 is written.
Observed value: 11
